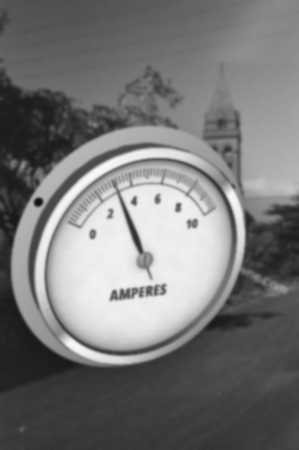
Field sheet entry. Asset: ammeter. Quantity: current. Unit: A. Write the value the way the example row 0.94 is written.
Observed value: 3
